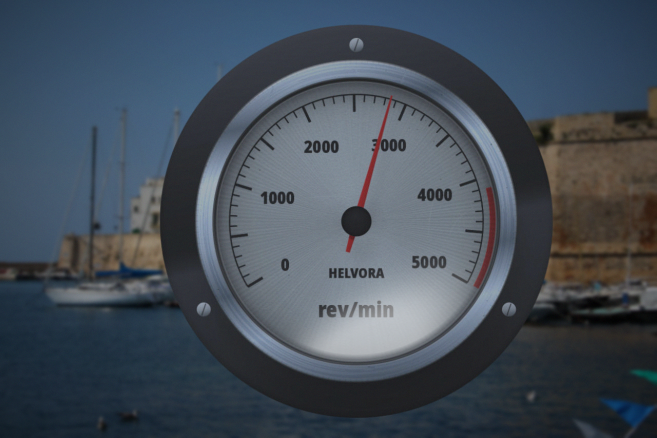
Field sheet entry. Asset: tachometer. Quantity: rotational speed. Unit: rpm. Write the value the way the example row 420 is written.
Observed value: 2850
